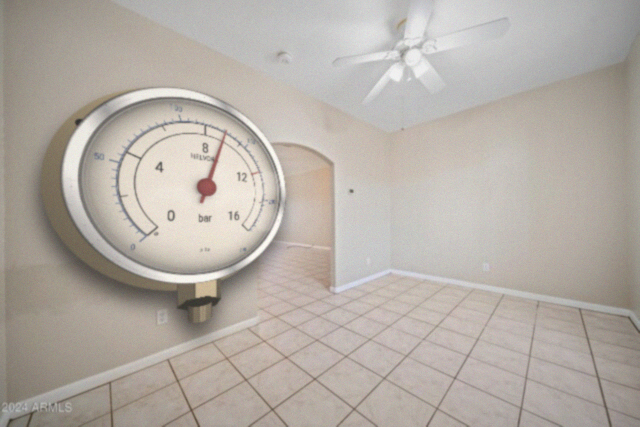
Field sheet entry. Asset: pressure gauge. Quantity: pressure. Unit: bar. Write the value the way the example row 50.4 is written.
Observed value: 9
